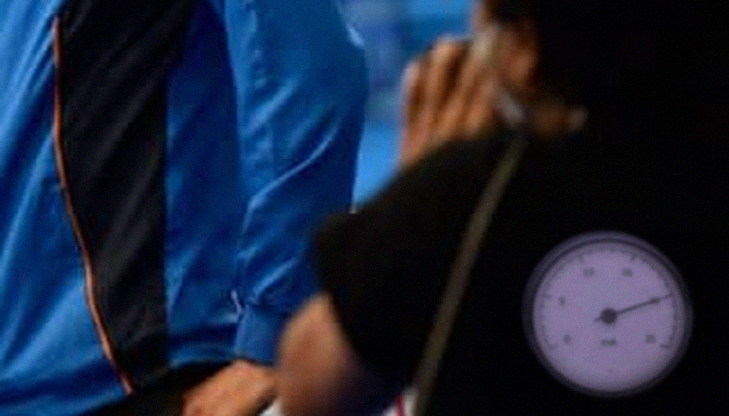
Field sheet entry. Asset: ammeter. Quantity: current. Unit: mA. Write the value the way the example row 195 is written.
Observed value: 20
